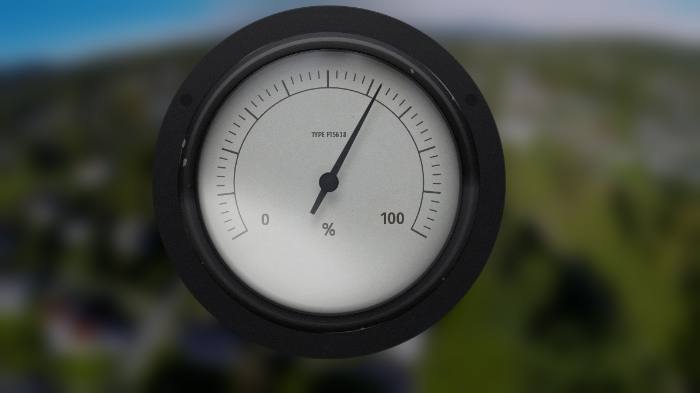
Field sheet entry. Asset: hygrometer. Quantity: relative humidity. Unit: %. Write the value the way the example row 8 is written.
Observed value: 62
